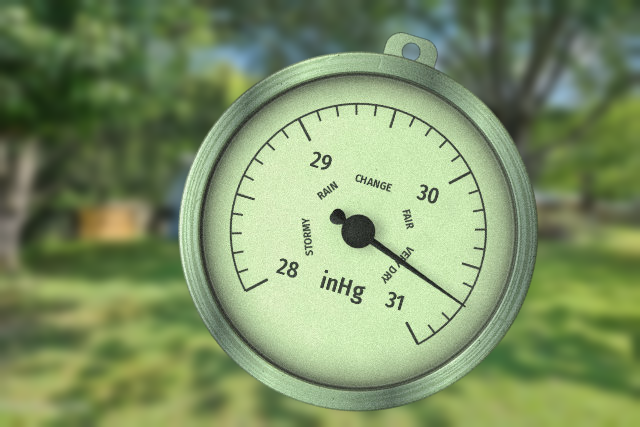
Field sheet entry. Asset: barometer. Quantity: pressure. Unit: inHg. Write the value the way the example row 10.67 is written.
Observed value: 30.7
